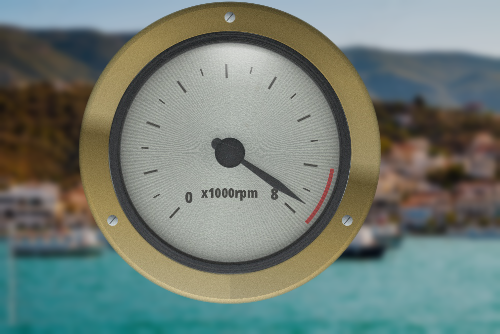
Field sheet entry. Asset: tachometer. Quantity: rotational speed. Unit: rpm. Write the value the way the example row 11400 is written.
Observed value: 7750
